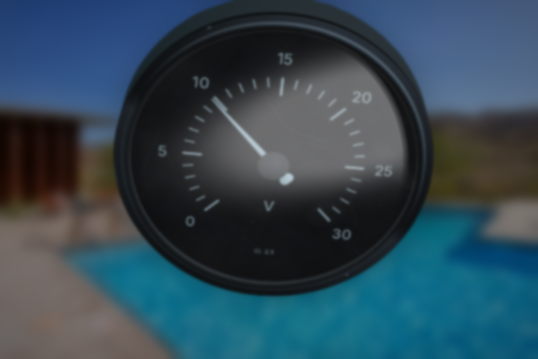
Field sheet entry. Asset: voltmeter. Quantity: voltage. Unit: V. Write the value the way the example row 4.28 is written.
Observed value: 10
